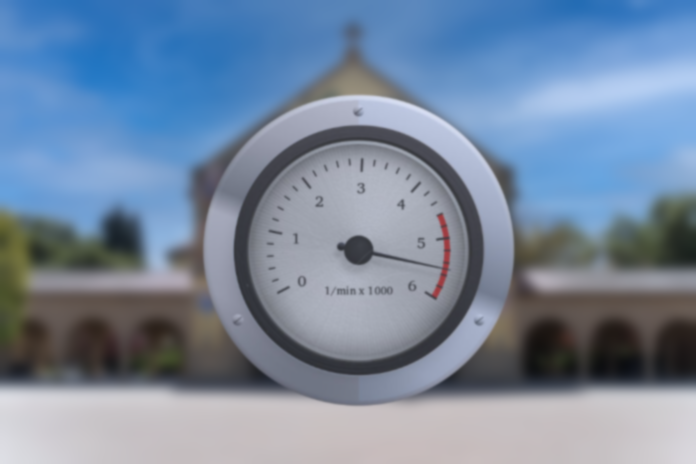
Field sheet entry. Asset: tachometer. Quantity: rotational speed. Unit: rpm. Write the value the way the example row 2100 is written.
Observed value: 5500
